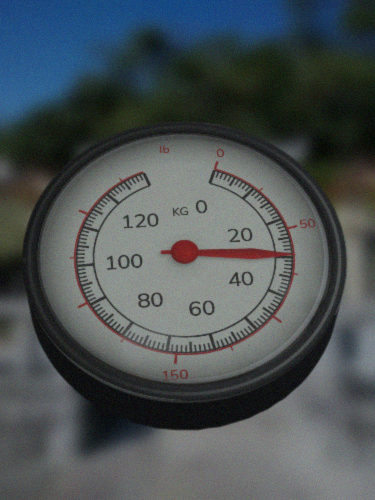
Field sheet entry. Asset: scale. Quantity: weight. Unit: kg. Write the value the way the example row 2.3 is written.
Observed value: 30
